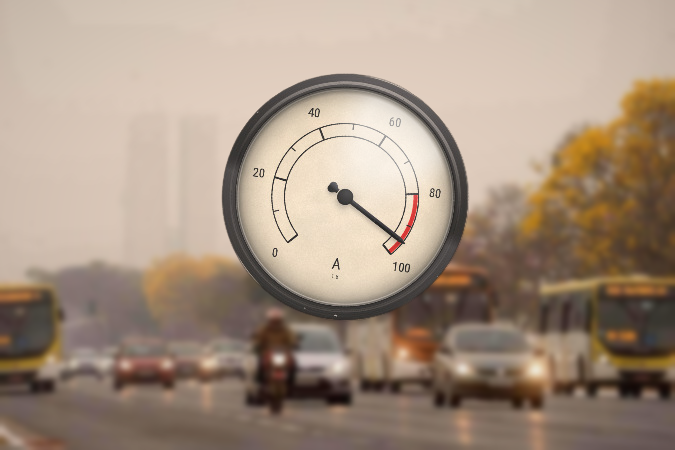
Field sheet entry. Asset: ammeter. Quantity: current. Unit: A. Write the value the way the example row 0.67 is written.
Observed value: 95
